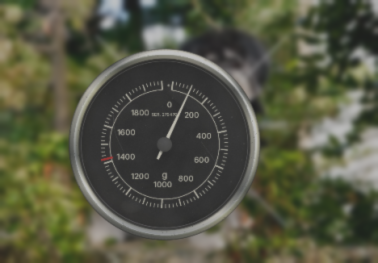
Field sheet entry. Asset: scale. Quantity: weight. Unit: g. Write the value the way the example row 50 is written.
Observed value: 100
